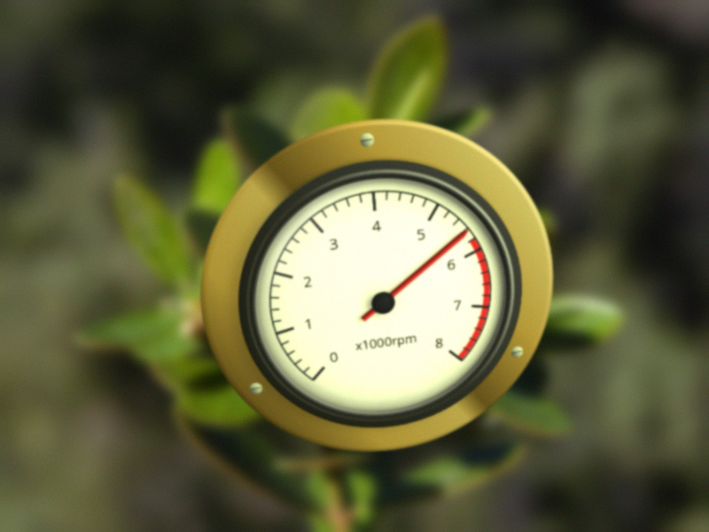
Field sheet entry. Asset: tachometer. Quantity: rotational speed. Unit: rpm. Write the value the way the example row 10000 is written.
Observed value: 5600
